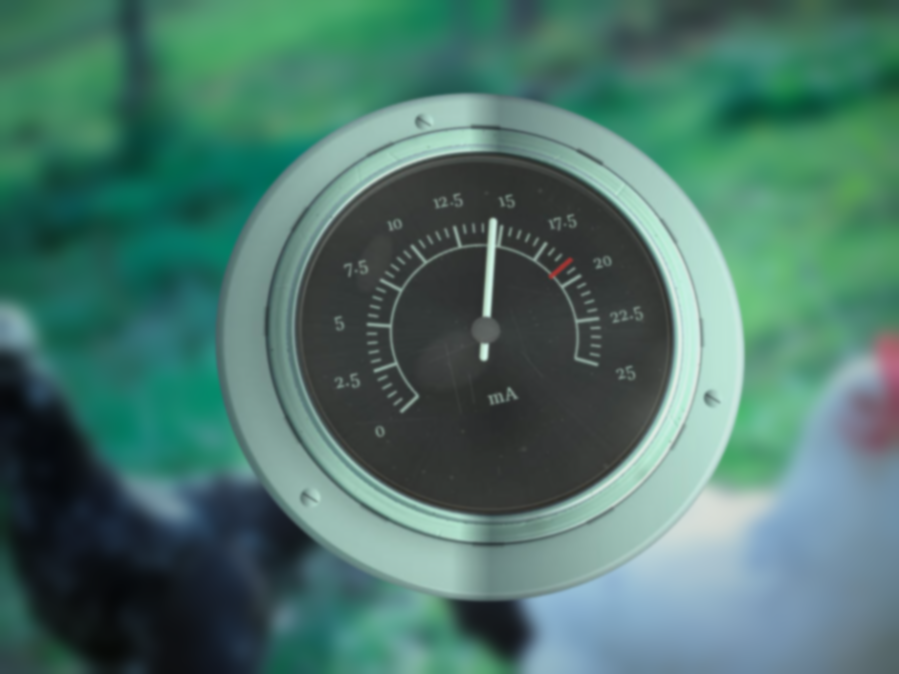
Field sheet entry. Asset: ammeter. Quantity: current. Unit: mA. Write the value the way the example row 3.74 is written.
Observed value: 14.5
